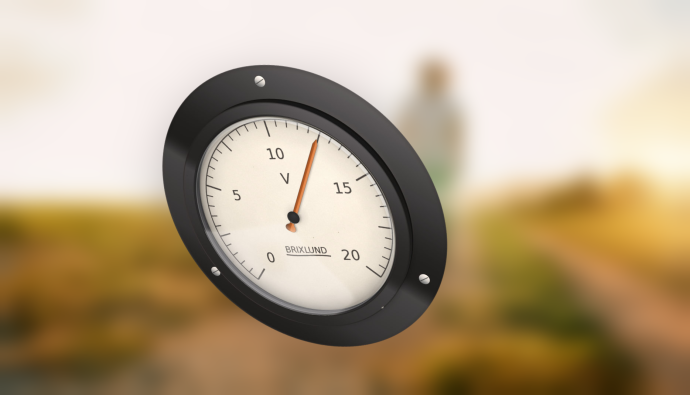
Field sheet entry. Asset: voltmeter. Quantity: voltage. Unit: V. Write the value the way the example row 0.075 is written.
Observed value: 12.5
